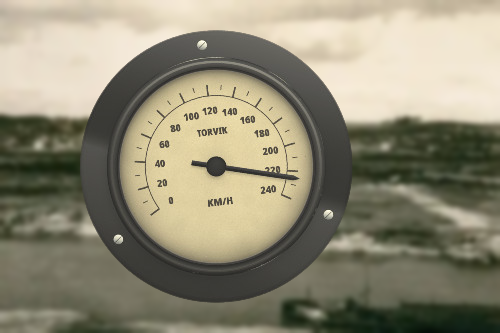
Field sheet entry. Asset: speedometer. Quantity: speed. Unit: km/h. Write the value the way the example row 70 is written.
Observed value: 225
